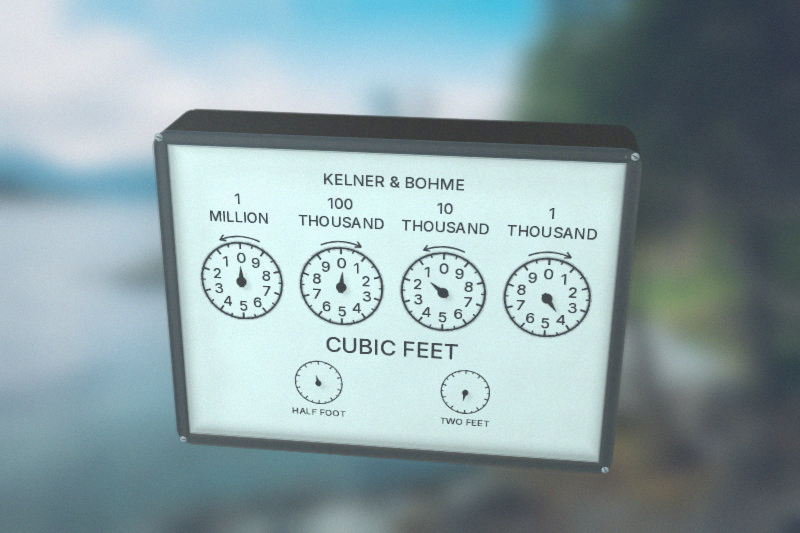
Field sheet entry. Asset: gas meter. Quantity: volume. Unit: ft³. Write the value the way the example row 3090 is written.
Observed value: 1400
